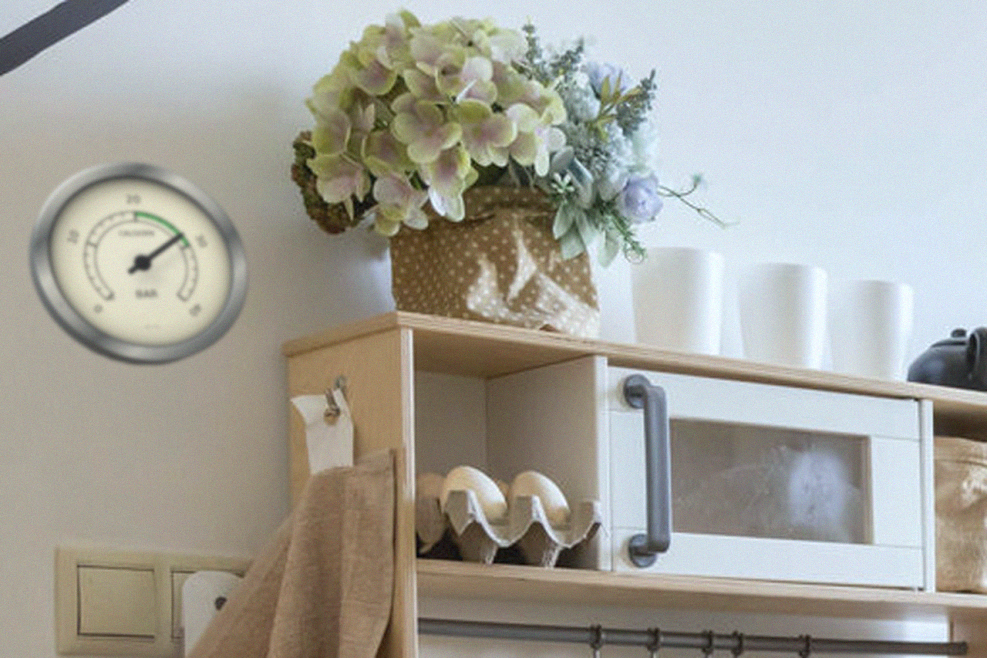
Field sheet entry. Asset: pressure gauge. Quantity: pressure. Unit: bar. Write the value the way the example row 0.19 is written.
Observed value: 28
